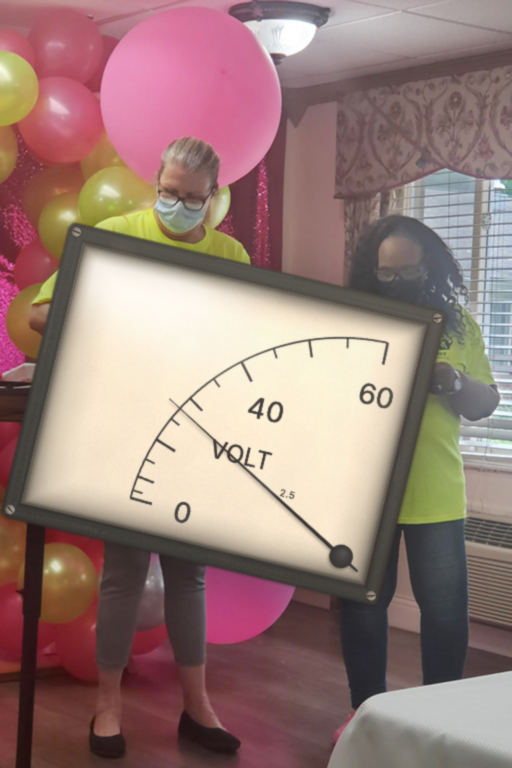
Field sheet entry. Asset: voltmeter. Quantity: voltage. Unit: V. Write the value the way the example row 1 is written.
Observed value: 27.5
